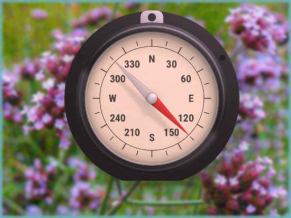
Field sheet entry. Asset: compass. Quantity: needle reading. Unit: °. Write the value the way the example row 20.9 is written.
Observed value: 135
